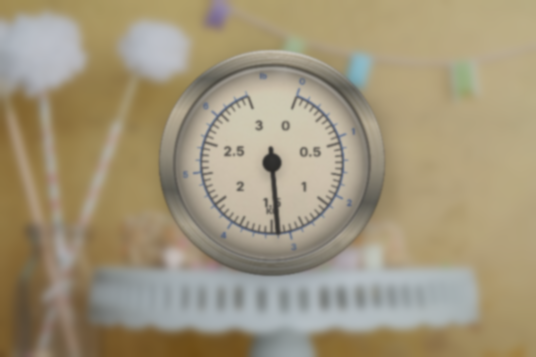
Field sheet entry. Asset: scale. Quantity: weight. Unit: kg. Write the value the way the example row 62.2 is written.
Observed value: 1.45
